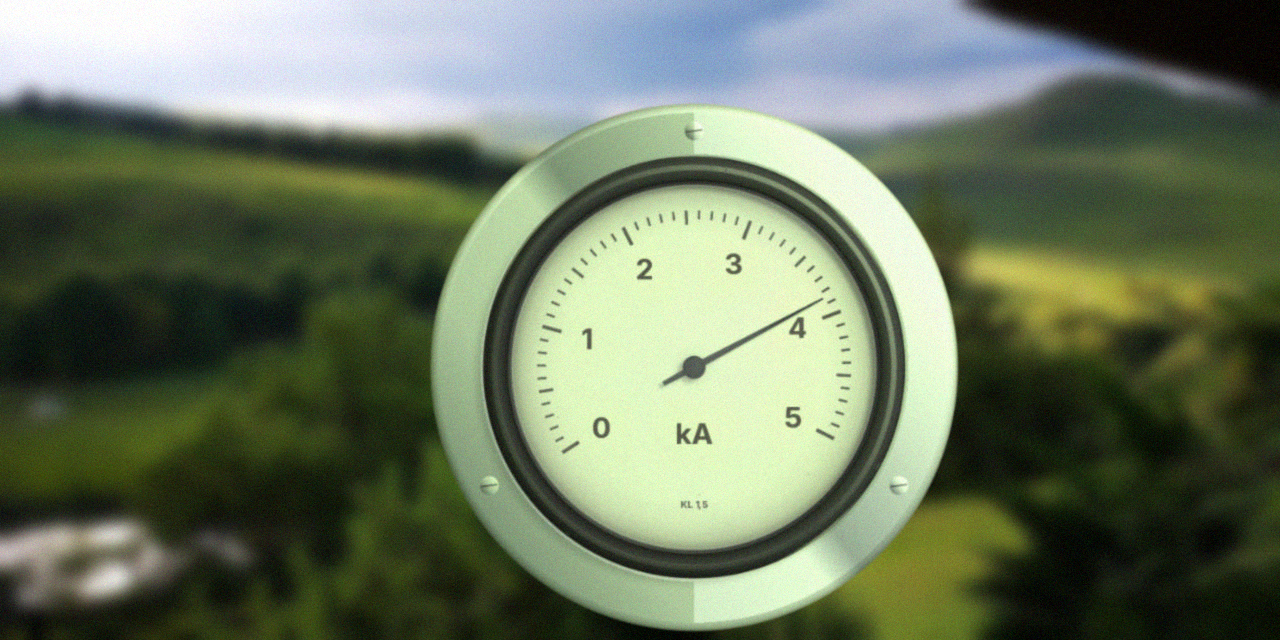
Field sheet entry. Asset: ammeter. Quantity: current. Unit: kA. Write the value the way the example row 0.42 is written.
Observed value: 3.85
